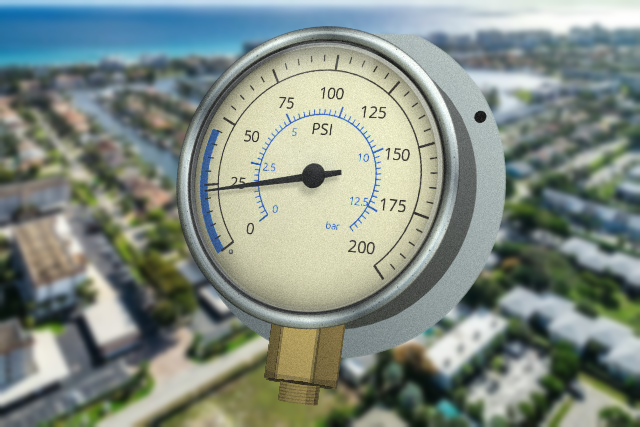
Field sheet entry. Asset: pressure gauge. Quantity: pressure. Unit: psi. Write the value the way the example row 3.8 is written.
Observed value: 22.5
